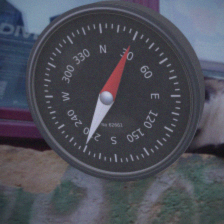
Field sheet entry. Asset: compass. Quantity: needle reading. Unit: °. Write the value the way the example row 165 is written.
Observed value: 30
